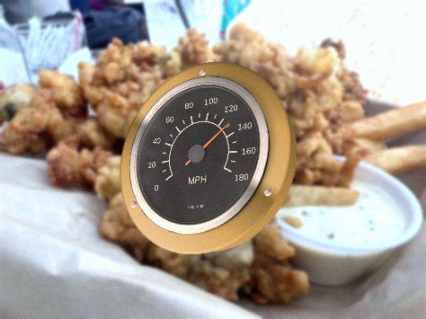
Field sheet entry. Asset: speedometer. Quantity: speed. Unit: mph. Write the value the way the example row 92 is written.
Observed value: 130
